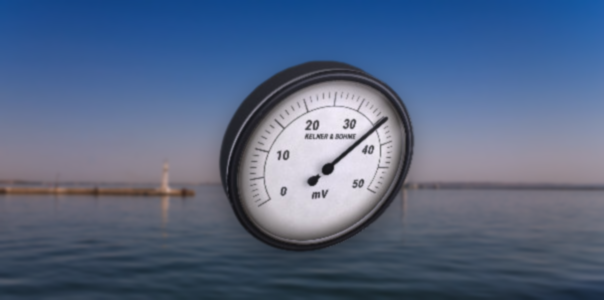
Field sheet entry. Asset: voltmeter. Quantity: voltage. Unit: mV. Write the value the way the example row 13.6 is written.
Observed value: 35
